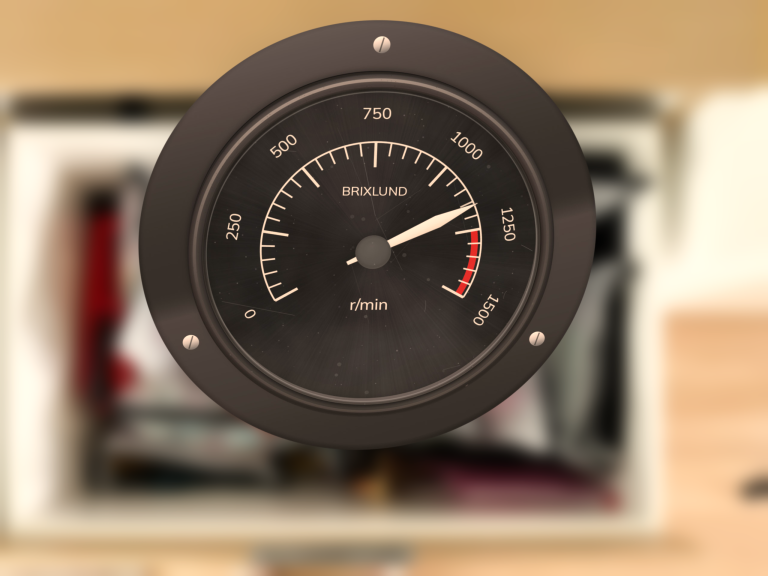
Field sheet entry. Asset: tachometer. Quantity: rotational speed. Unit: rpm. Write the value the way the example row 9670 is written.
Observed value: 1150
